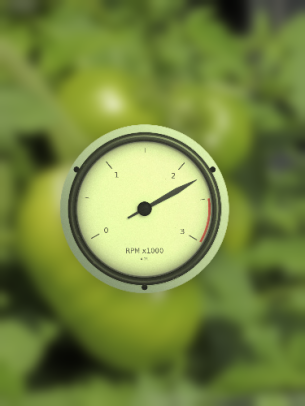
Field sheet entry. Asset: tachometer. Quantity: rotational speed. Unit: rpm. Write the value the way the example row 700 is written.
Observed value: 2250
